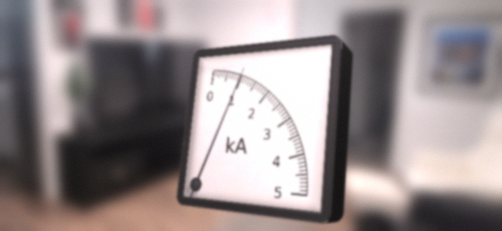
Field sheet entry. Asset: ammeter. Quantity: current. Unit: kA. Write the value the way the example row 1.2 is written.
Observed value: 1
